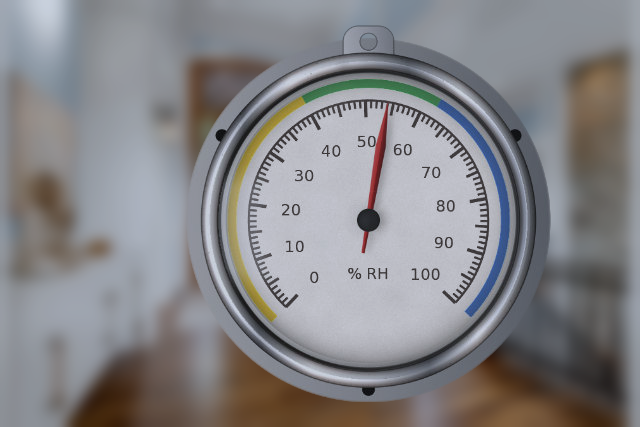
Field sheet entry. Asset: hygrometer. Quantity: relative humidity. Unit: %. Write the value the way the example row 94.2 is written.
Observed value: 54
